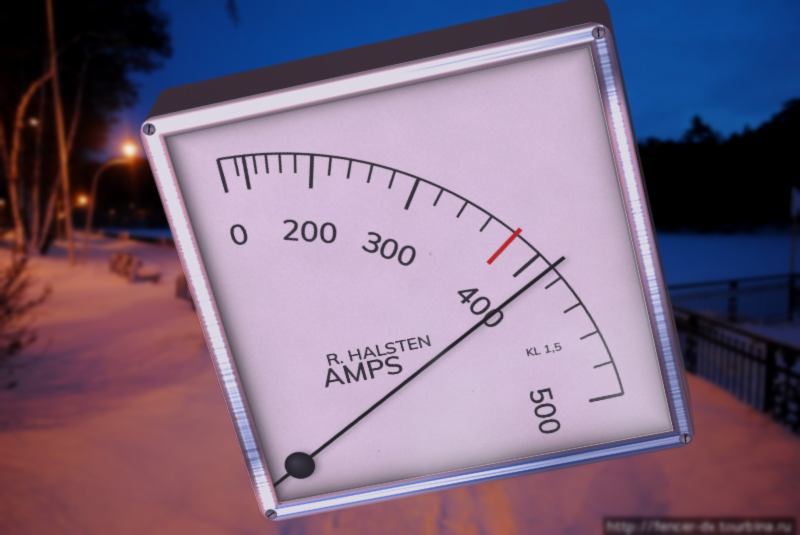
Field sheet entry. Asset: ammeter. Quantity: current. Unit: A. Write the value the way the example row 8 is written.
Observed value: 410
